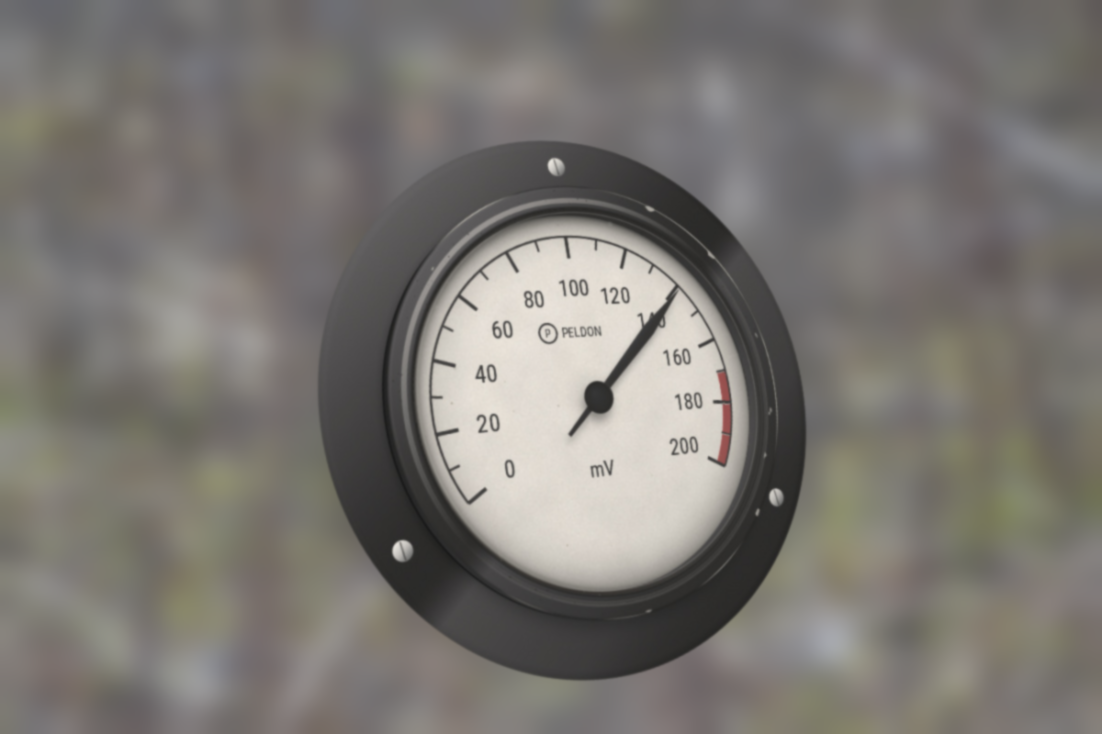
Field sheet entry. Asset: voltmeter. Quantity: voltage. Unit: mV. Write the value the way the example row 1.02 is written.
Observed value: 140
